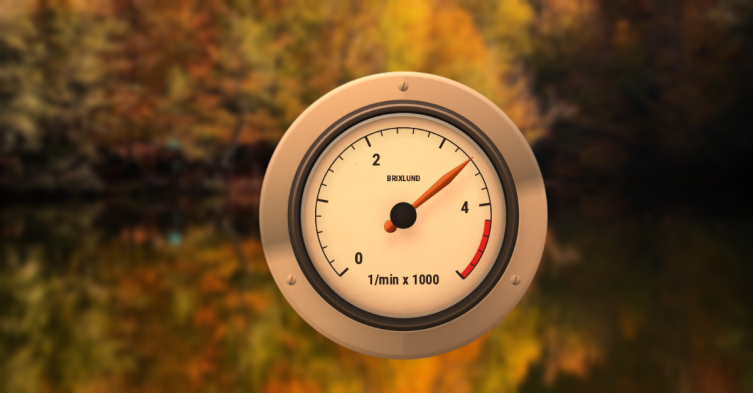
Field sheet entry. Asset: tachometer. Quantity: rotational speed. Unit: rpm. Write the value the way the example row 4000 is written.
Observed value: 3400
